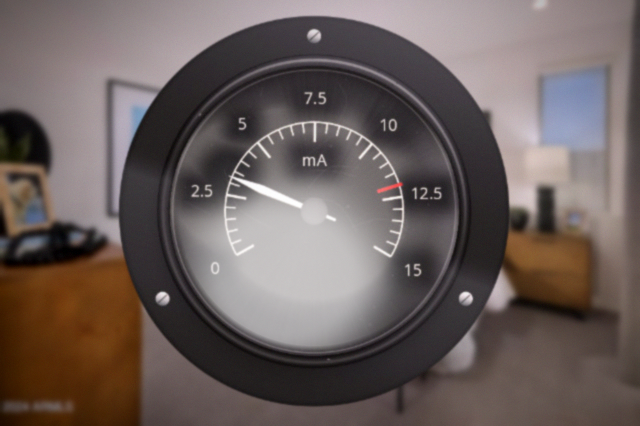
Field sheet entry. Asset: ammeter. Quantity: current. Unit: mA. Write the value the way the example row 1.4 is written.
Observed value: 3.25
